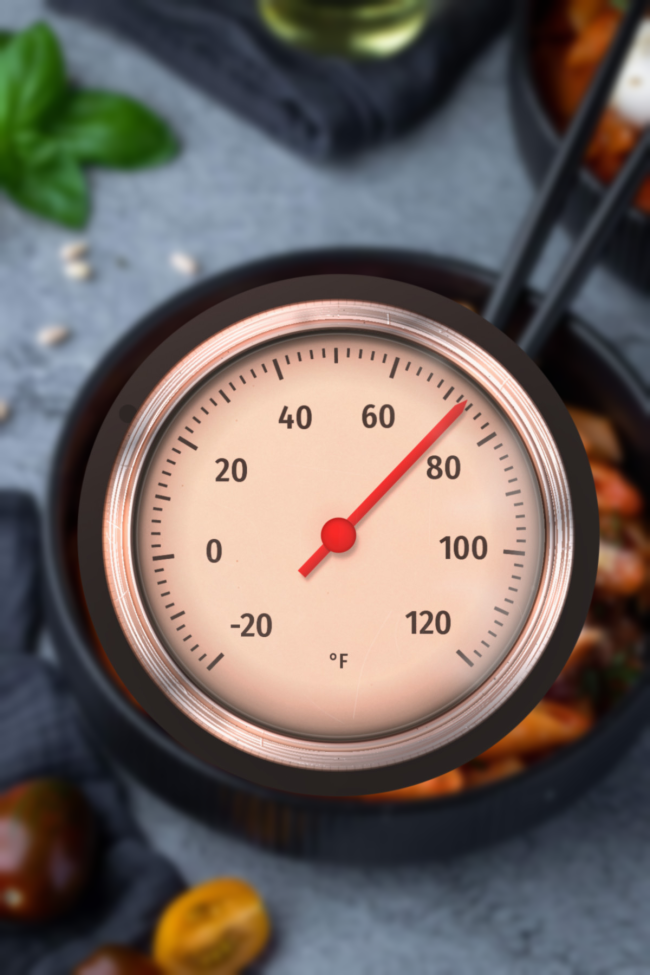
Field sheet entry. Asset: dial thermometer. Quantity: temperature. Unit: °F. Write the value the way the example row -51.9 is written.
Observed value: 73
